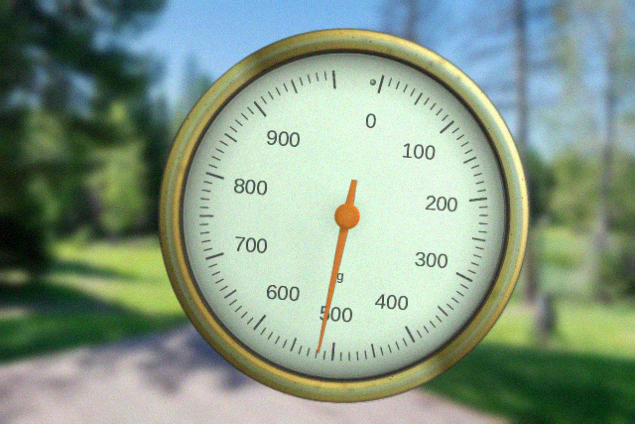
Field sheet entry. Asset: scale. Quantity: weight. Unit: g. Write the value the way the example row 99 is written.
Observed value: 520
